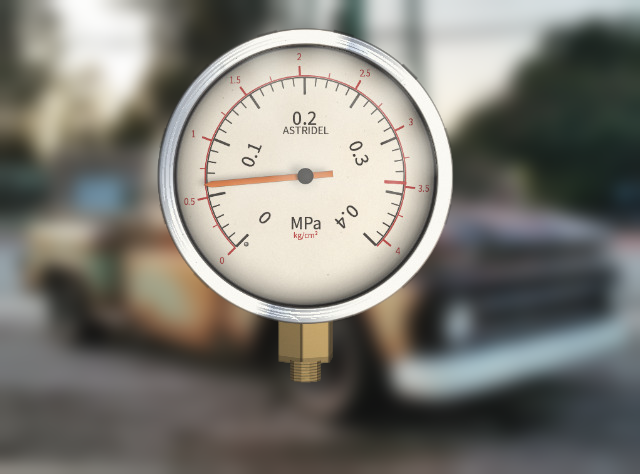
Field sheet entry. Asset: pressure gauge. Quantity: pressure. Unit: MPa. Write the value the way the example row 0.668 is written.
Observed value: 0.06
